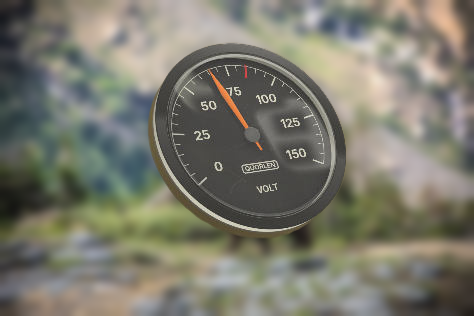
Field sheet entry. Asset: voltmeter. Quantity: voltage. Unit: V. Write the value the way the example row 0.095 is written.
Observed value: 65
